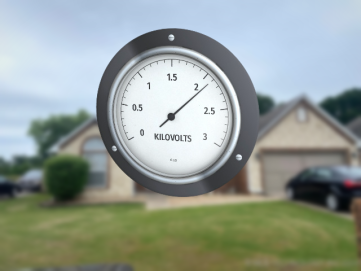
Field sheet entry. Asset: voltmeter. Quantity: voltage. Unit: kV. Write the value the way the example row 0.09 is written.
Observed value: 2.1
